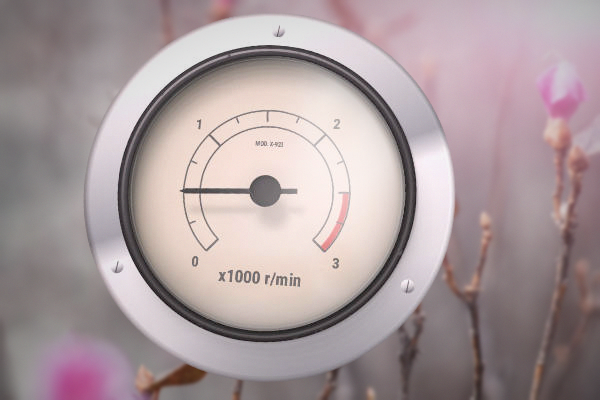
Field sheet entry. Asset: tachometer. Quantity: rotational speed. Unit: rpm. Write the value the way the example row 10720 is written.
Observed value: 500
